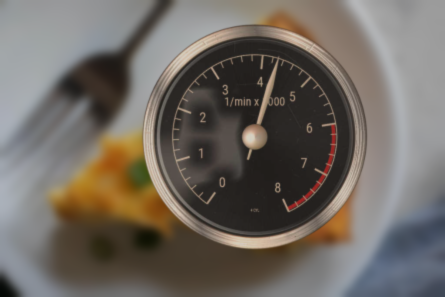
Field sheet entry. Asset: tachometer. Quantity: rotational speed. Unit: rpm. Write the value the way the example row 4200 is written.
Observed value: 4300
